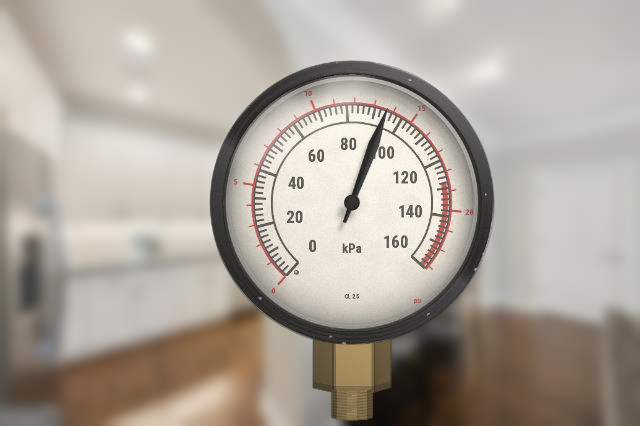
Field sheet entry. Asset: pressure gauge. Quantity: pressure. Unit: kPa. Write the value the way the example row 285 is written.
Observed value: 94
